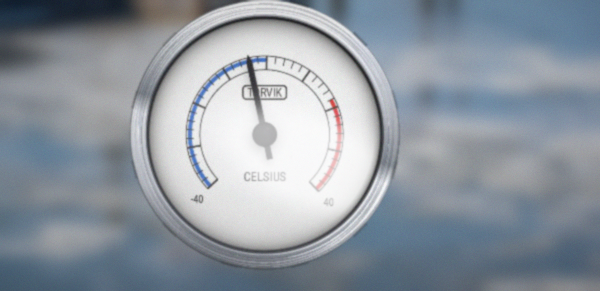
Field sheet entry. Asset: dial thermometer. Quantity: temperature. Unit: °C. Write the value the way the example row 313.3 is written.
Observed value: -4
